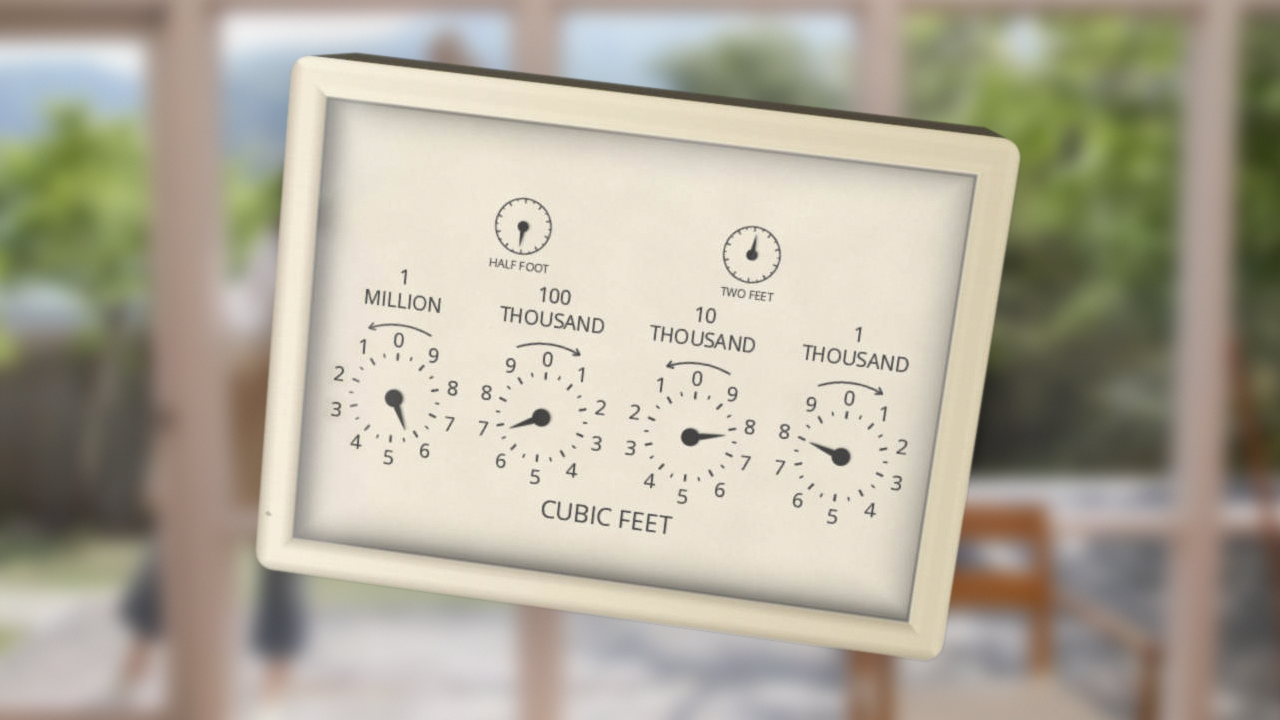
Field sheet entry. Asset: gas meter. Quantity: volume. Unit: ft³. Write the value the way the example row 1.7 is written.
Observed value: 567800
